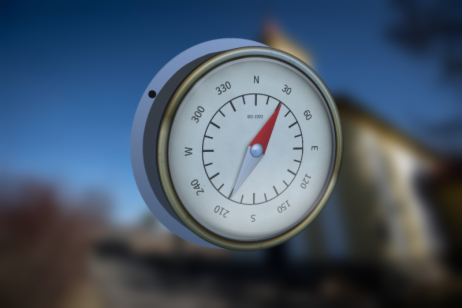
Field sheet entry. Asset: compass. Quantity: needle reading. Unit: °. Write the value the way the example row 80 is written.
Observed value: 30
